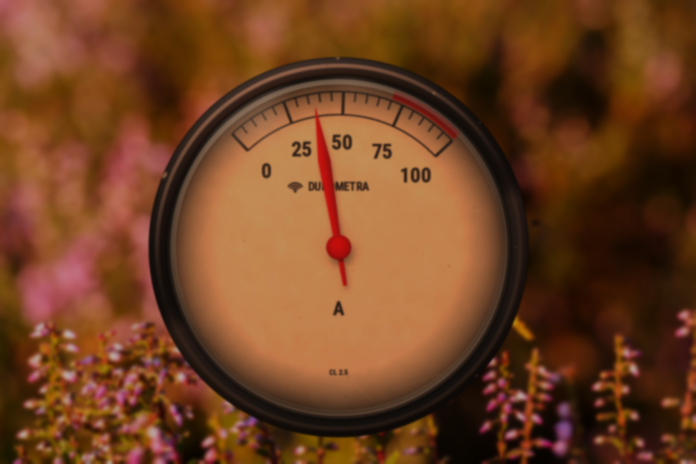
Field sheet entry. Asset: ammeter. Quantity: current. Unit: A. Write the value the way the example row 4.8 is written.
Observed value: 37.5
